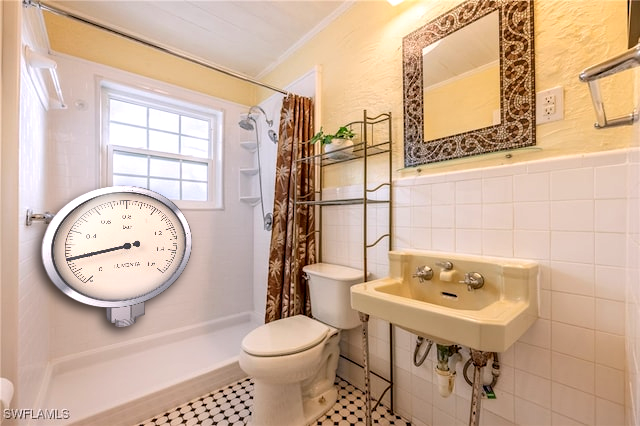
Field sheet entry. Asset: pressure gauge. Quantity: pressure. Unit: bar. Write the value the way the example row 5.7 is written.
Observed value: 0.2
